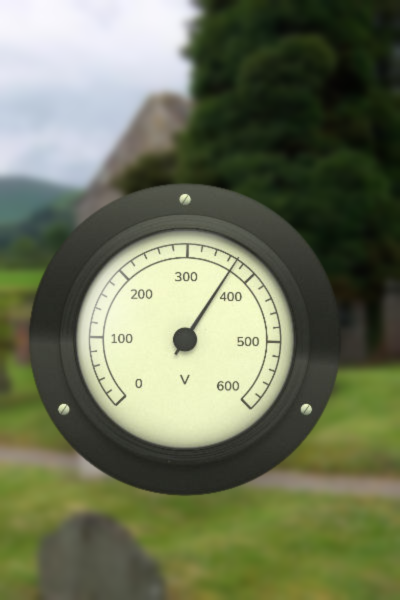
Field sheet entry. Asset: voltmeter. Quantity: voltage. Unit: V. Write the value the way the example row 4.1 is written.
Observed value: 370
